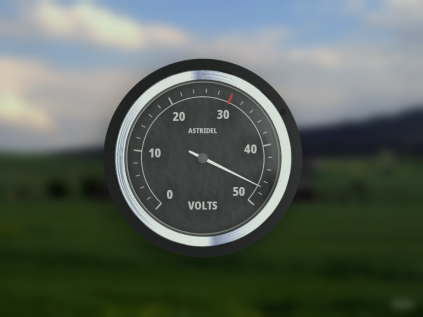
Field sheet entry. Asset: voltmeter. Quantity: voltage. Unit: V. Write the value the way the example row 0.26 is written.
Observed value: 47
